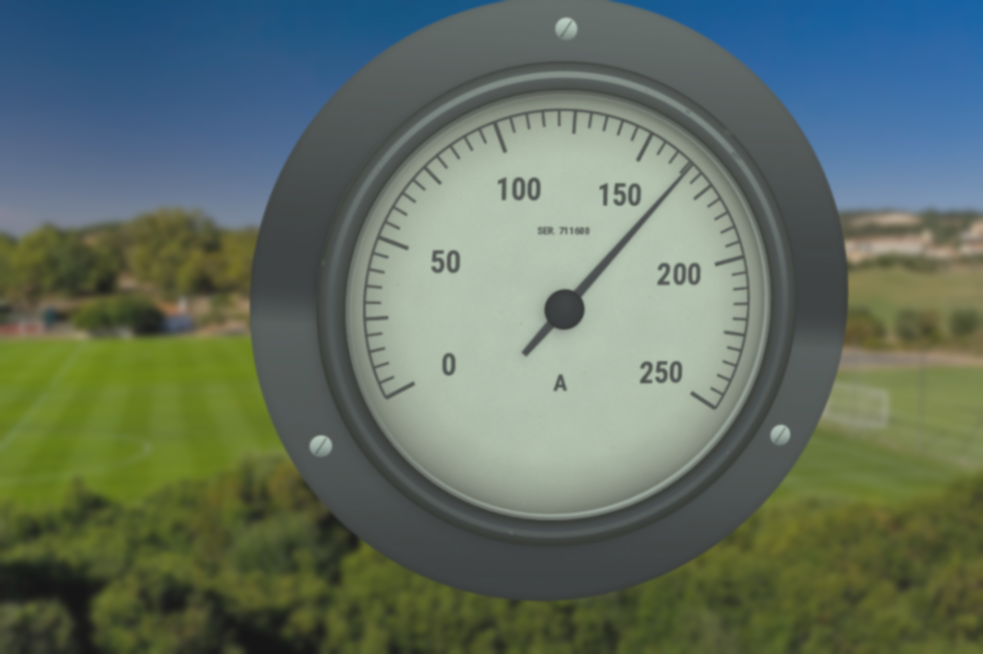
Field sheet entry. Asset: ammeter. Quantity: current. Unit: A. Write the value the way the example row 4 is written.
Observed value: 165
